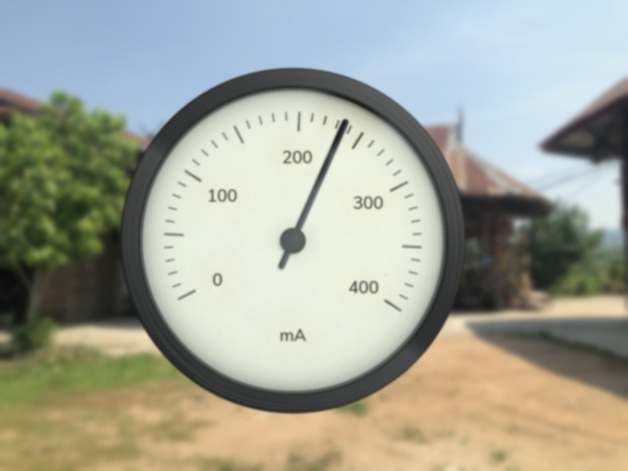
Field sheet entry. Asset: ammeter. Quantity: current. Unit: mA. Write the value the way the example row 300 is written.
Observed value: 235
